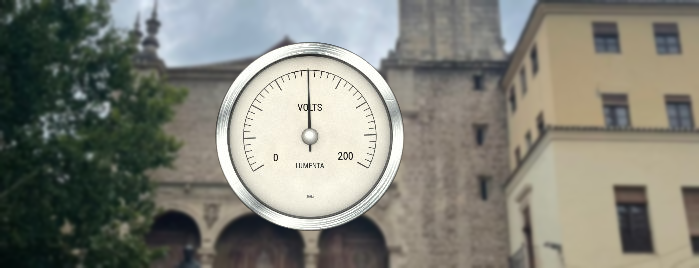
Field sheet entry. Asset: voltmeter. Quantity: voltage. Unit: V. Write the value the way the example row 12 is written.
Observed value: 100
